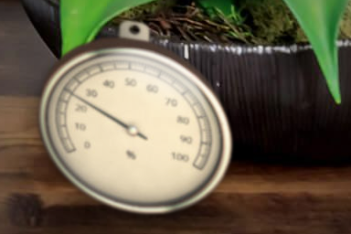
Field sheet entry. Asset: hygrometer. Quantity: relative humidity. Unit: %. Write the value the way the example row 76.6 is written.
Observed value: 25
